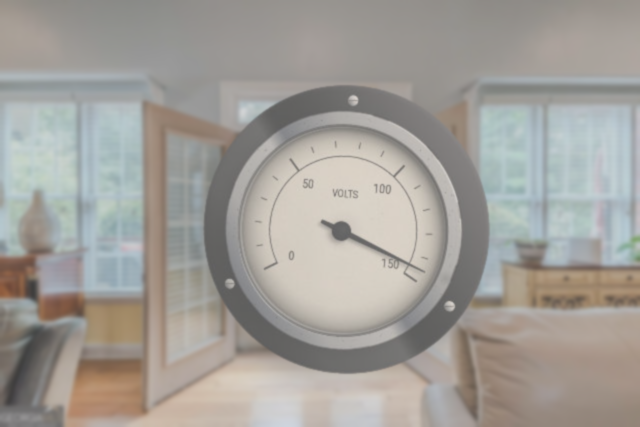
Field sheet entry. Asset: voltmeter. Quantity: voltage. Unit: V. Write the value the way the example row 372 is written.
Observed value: 145
